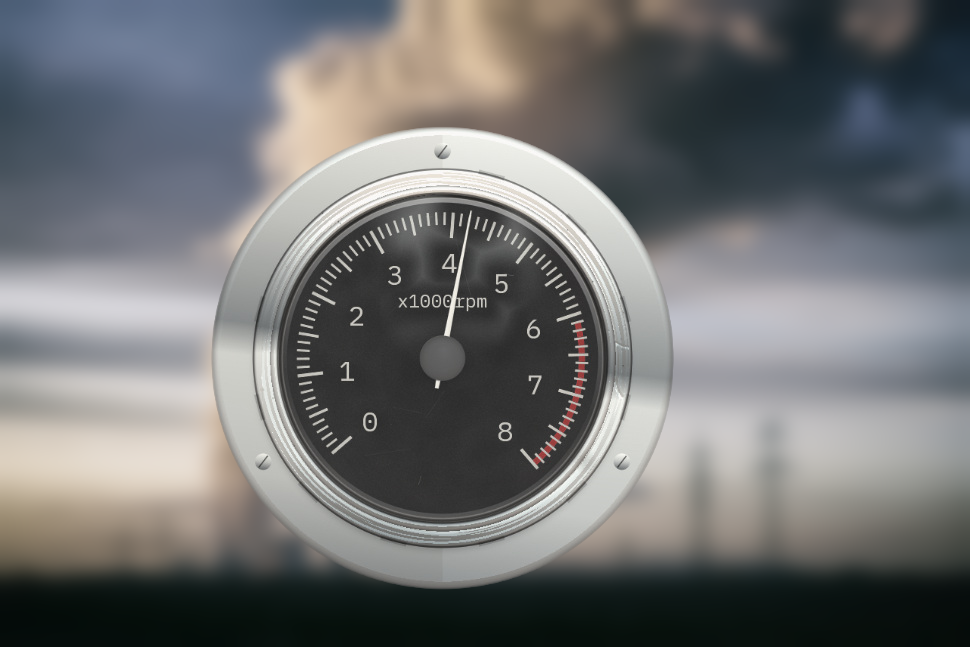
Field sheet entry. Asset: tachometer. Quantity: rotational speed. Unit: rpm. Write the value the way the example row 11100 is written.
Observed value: 4200
